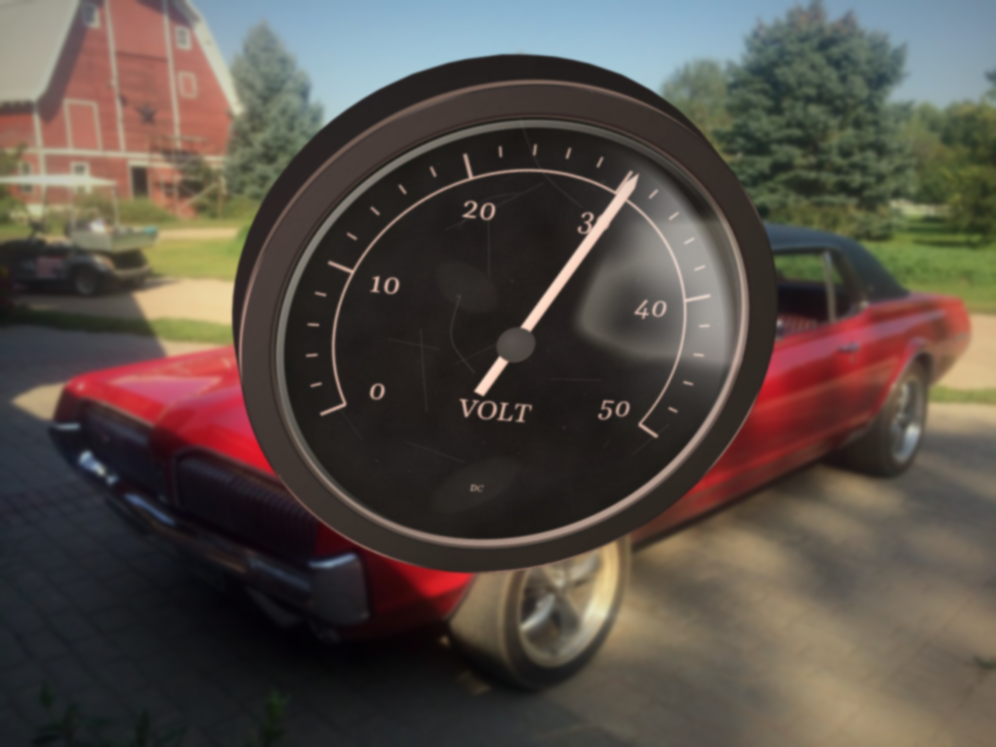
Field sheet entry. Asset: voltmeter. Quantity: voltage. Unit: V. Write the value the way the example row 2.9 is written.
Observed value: 30
